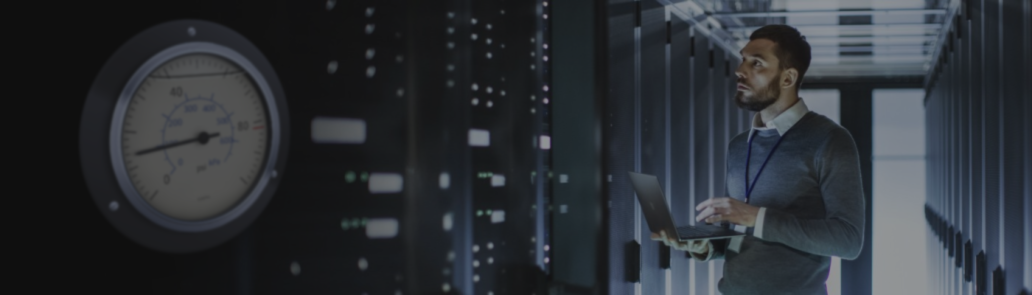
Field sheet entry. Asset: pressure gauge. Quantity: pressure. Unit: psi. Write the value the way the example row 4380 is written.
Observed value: 14
